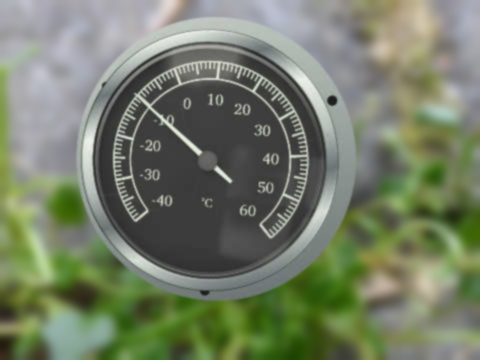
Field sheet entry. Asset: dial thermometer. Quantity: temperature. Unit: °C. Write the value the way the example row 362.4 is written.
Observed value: -10
